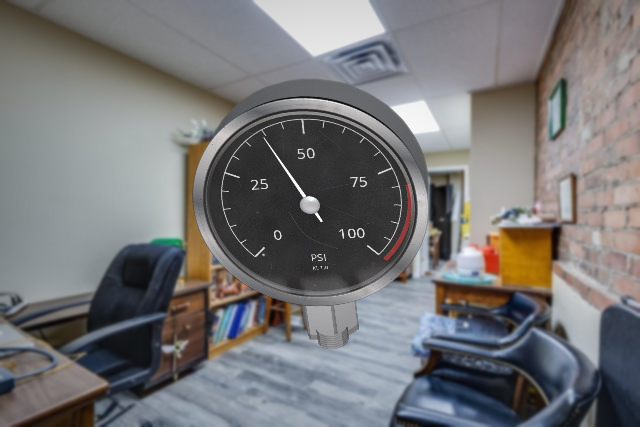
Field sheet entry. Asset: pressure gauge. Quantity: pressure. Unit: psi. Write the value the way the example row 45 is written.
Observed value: 40
